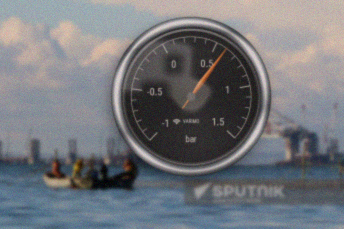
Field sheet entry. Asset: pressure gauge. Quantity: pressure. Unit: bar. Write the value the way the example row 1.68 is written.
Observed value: 0.6
